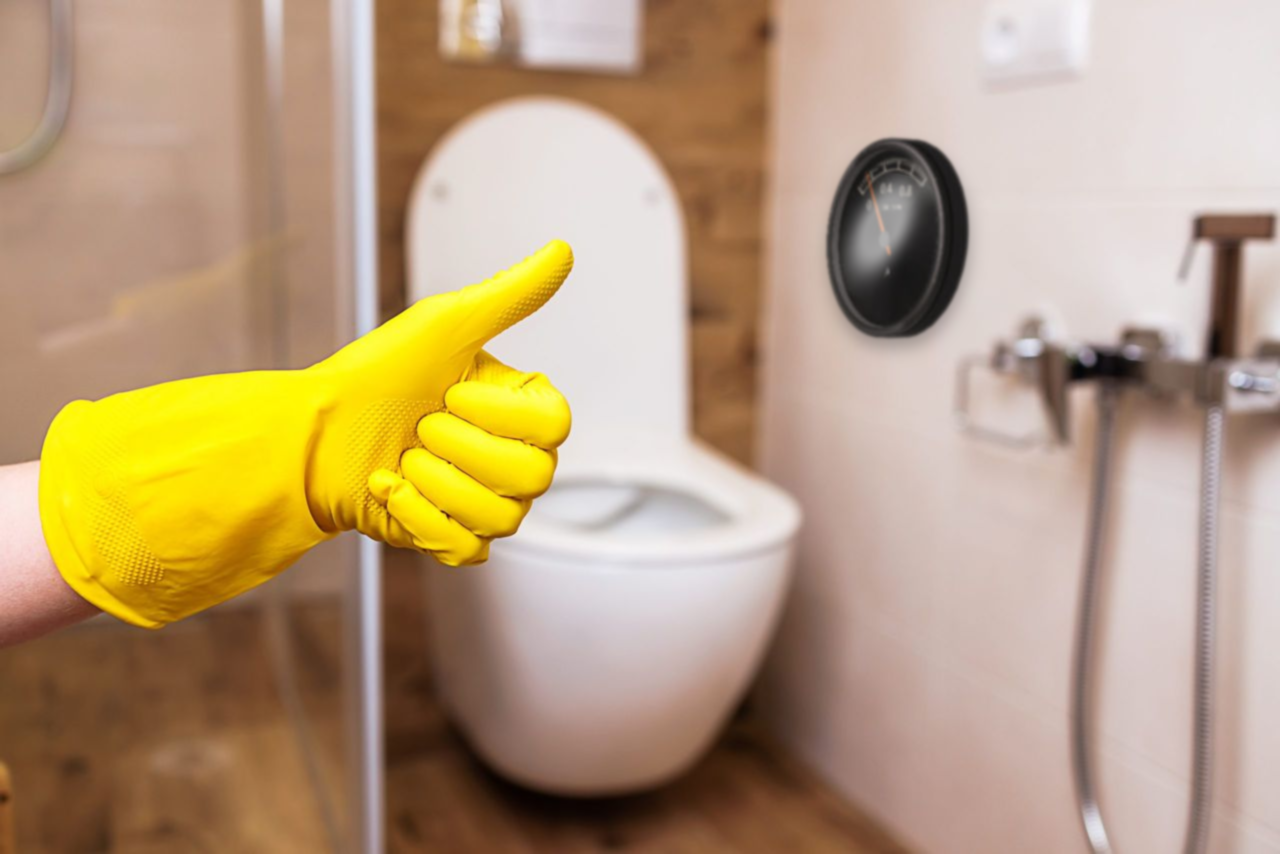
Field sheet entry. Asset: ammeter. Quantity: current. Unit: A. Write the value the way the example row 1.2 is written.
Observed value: 0.2
